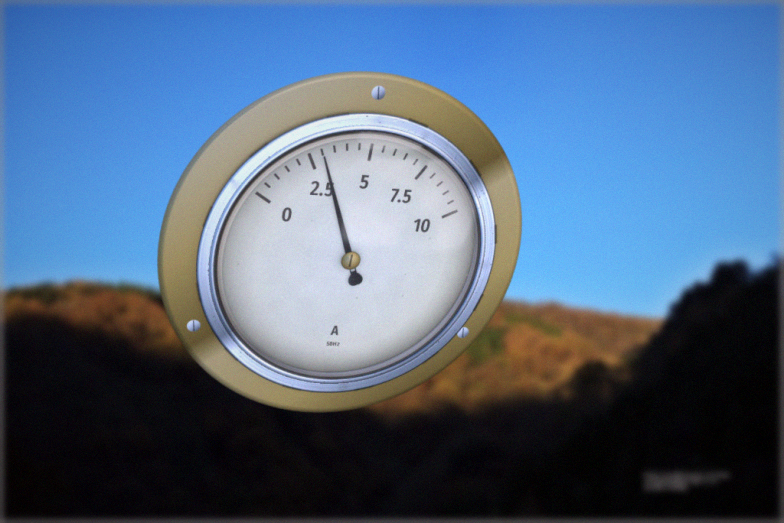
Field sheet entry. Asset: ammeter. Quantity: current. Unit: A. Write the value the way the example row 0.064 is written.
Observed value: 3
